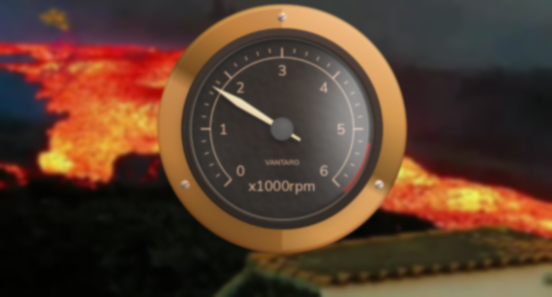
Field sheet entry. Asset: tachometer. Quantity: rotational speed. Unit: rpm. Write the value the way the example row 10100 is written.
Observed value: 1700
